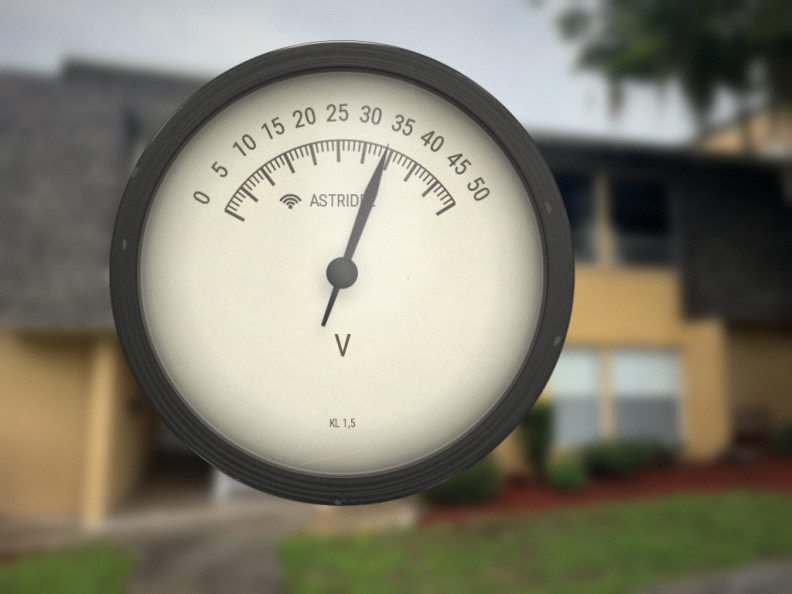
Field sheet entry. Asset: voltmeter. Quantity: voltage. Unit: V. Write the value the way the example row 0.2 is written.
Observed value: 34
